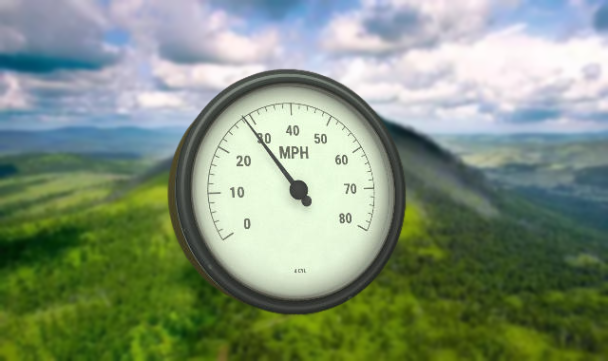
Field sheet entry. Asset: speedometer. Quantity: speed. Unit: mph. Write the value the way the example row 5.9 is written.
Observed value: 28
